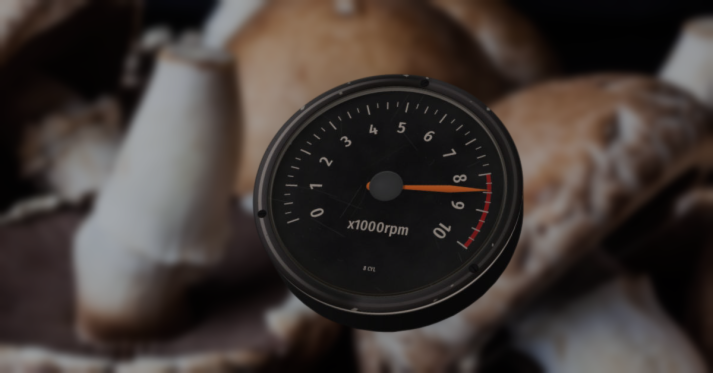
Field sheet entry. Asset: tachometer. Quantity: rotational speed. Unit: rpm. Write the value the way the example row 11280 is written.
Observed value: 8500
